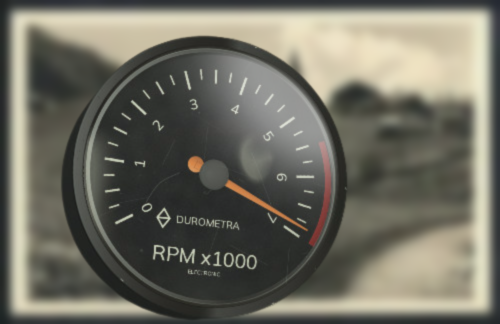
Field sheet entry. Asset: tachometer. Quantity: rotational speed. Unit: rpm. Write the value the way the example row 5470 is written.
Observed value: 6875
